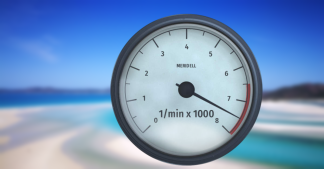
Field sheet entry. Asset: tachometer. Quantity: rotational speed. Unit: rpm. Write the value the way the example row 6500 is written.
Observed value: 7500
